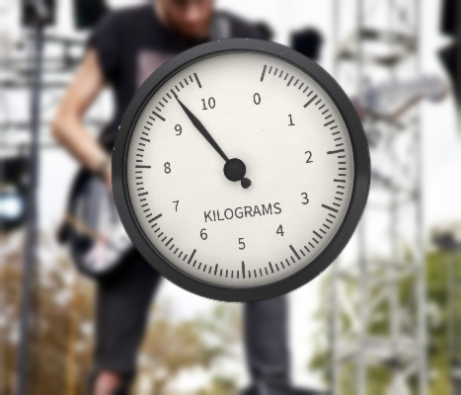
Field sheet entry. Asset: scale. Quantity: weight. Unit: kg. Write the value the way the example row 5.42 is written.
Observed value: 9.5
